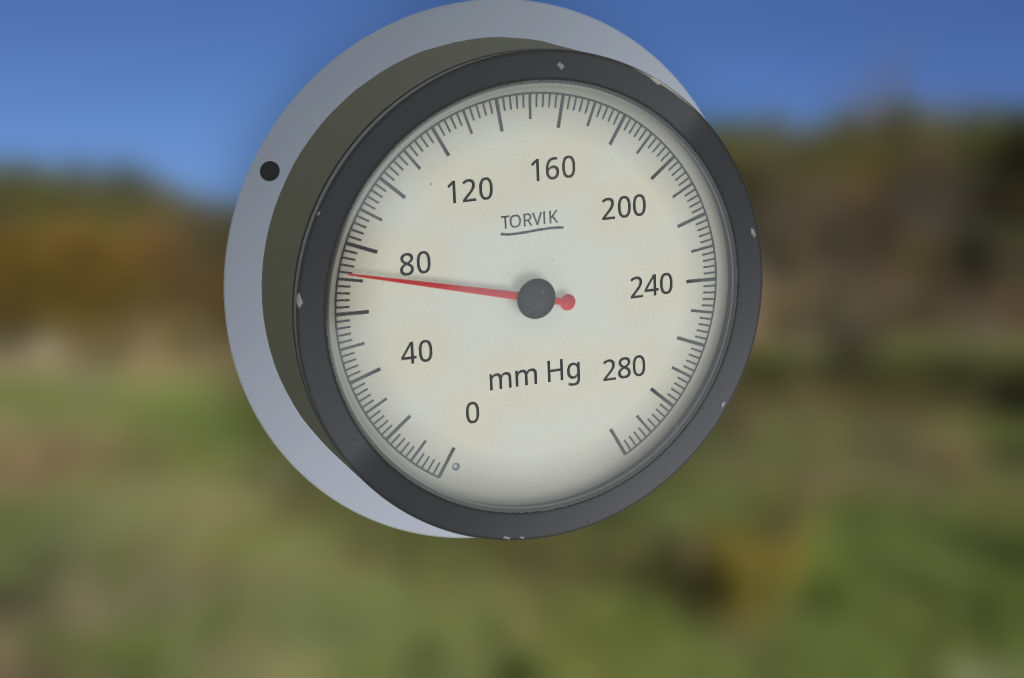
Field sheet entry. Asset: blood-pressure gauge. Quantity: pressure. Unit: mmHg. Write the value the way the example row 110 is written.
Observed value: 72
